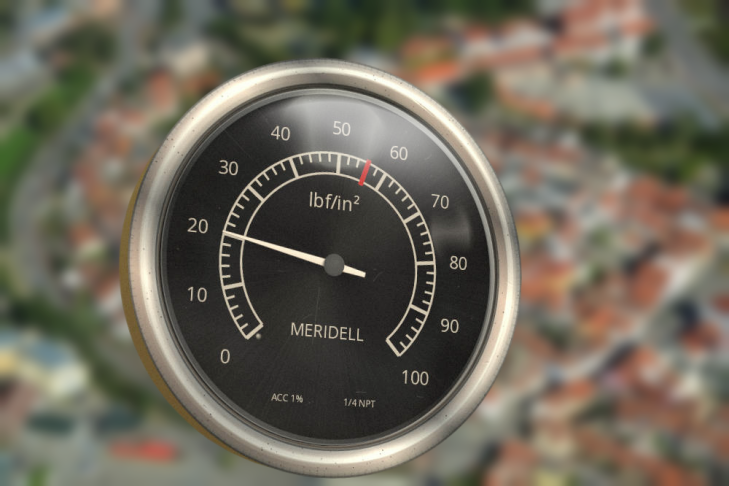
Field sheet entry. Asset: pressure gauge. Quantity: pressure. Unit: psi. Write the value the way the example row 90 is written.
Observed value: 20
